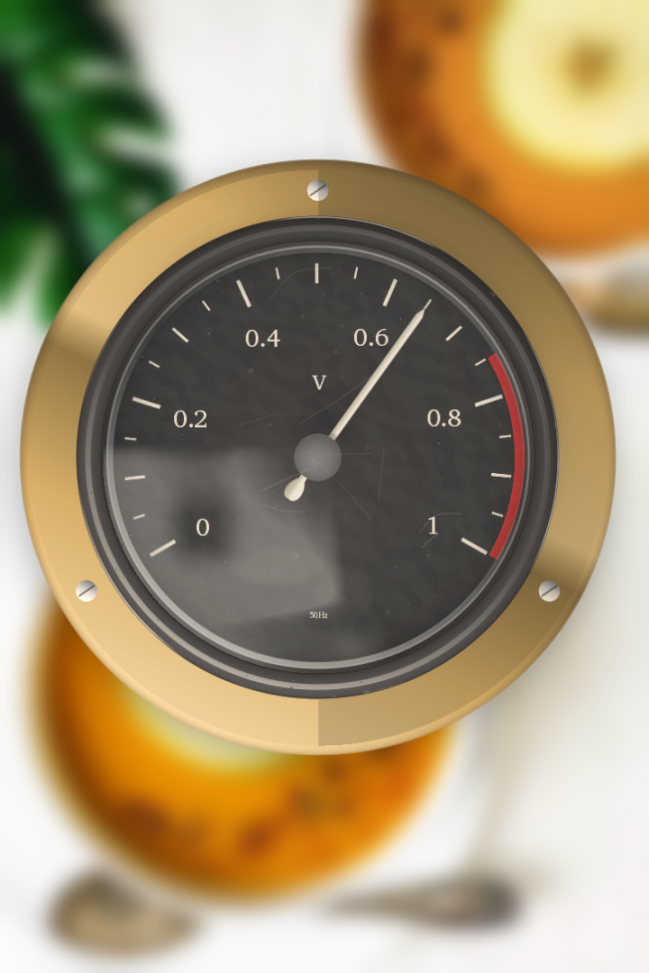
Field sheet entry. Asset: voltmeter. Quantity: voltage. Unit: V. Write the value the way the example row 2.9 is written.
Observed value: 0.65
